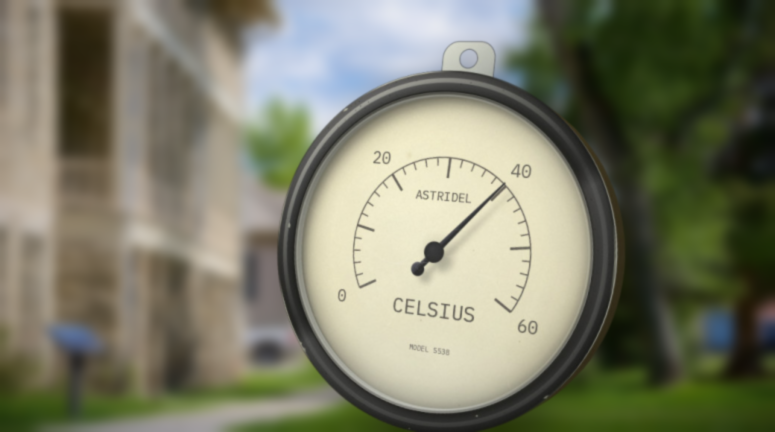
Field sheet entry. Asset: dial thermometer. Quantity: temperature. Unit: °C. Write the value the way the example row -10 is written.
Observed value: 40
